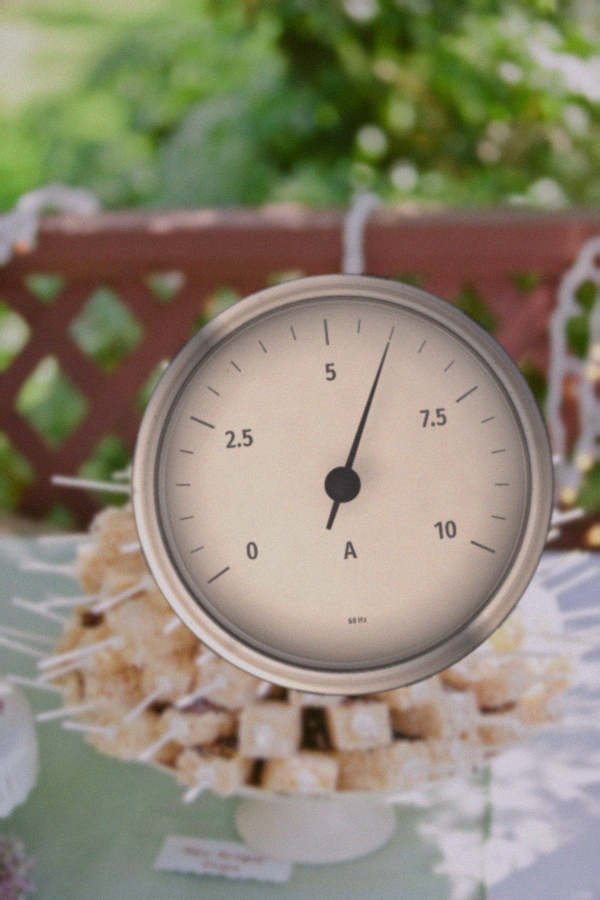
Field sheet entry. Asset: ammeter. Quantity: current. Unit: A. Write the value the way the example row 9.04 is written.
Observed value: 6
